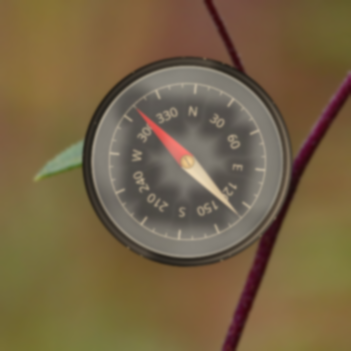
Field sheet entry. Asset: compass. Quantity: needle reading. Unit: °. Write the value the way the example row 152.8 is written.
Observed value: 310
